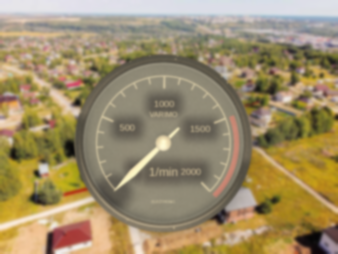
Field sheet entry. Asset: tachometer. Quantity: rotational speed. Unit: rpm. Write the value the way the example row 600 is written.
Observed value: 0
